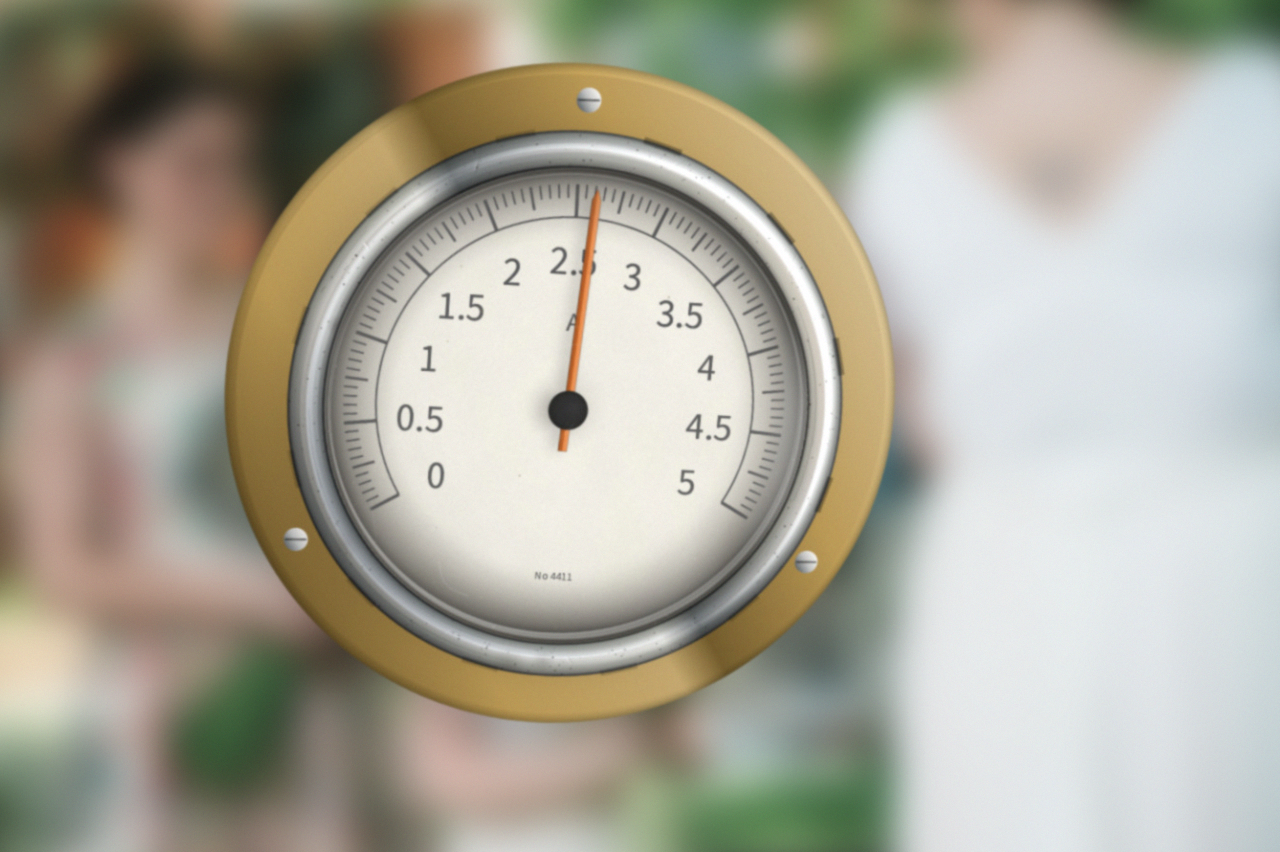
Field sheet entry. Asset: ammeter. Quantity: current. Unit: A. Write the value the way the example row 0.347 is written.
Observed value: 2.6
